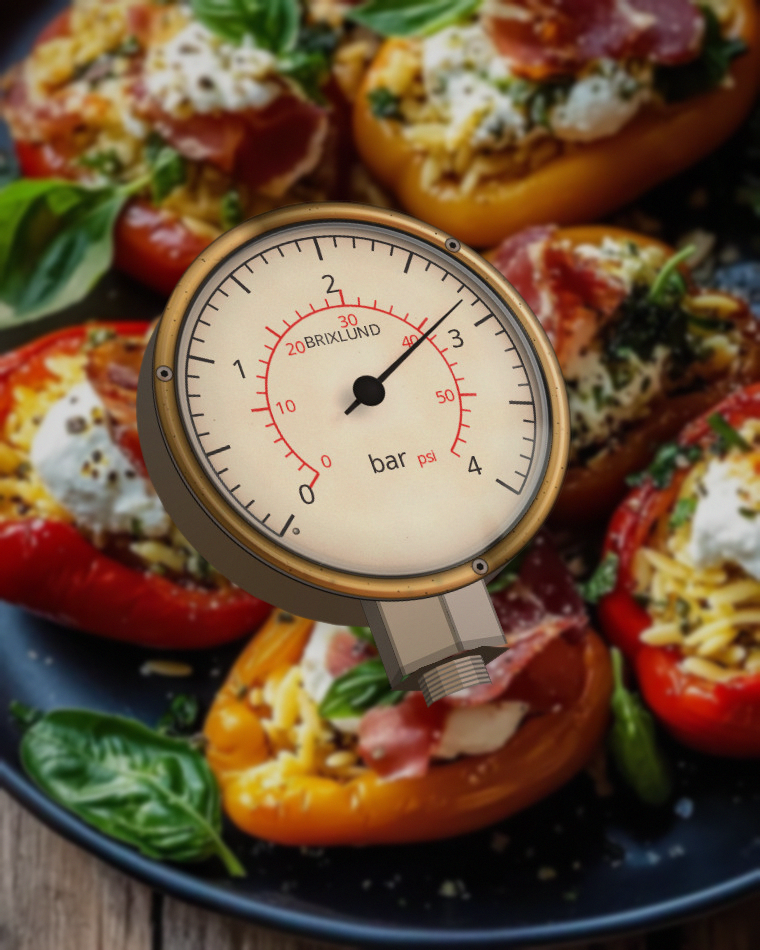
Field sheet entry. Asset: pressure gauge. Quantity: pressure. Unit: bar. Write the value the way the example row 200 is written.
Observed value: 2.85
